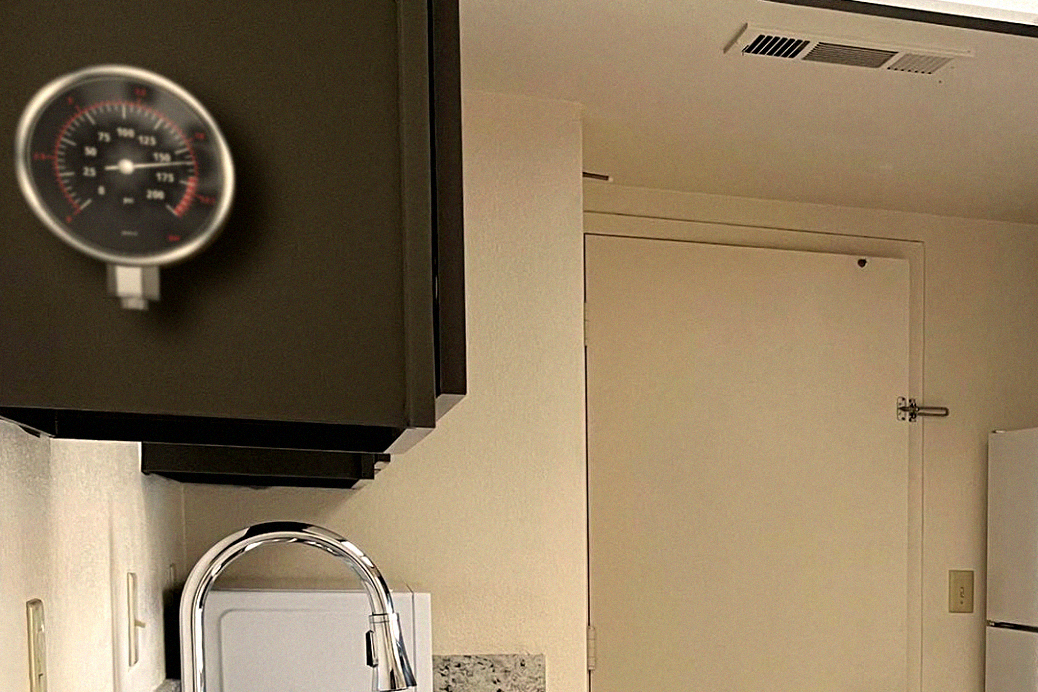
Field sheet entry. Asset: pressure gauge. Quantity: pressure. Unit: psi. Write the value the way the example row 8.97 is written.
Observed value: 160
